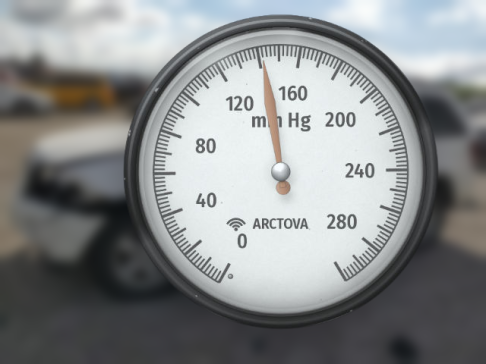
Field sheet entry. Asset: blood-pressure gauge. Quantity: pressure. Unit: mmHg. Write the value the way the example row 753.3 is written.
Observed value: 142
